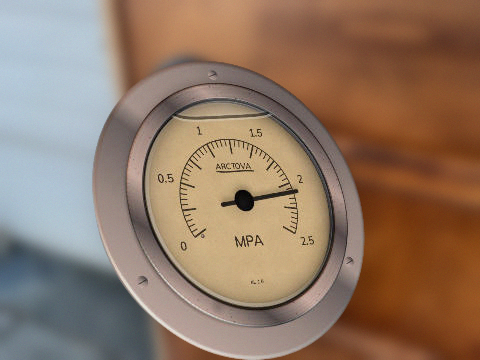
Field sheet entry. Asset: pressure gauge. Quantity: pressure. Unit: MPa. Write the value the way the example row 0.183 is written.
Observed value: 2.1
